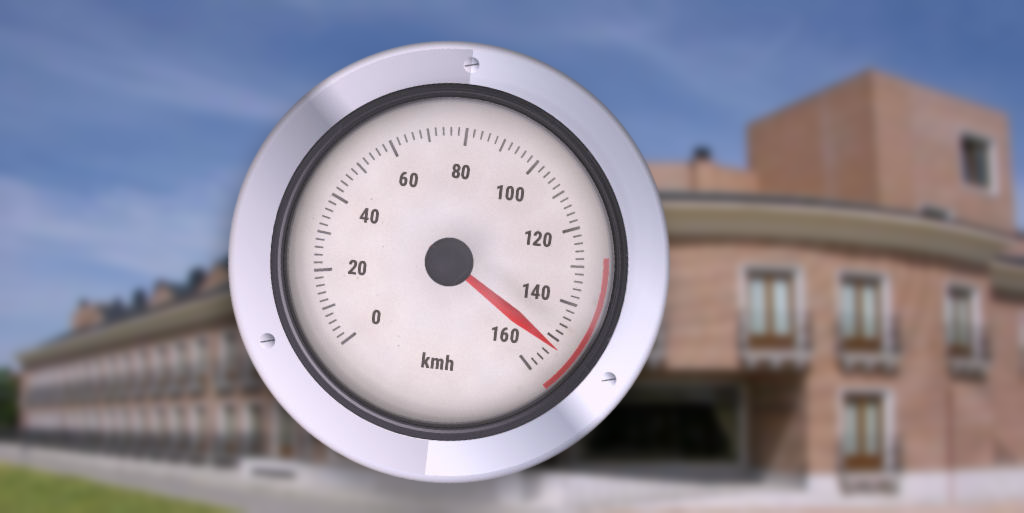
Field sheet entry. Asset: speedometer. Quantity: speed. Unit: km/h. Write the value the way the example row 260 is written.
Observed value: 152
